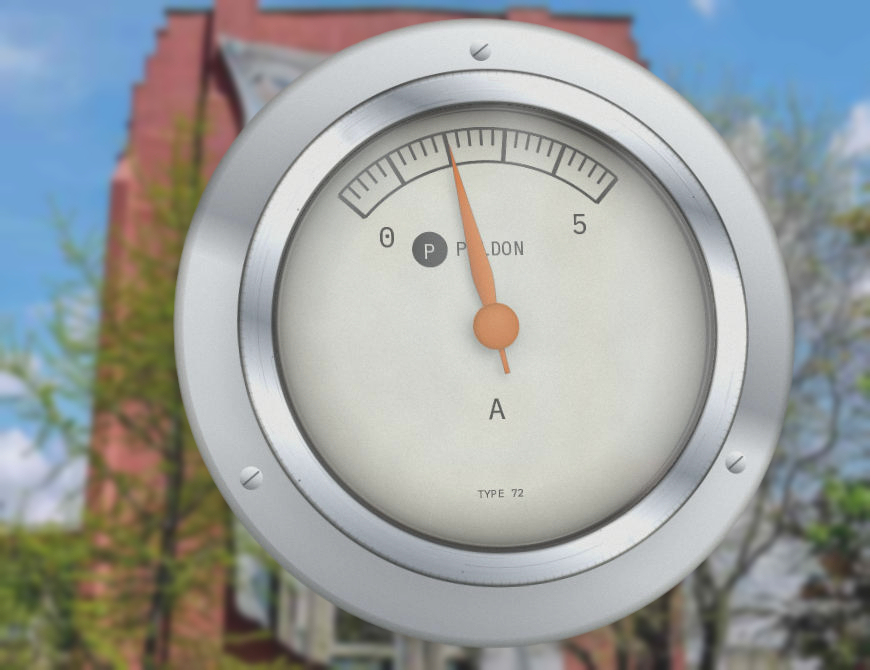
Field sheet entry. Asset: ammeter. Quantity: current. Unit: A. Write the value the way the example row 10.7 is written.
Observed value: 2
